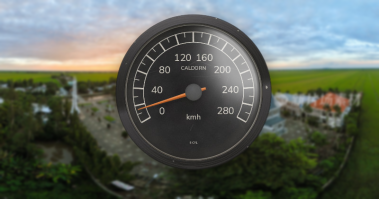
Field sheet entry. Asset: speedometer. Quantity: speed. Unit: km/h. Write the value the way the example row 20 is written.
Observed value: 15
